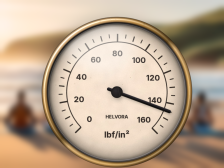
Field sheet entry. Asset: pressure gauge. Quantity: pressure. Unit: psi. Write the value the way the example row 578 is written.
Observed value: 145
